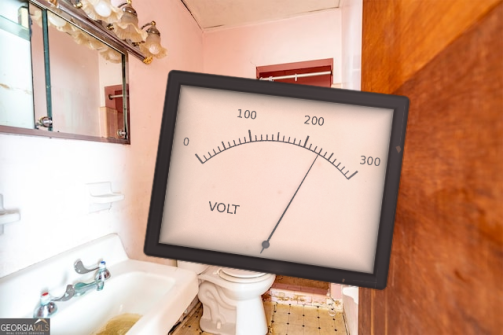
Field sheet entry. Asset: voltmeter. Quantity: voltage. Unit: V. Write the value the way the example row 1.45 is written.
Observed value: 230
